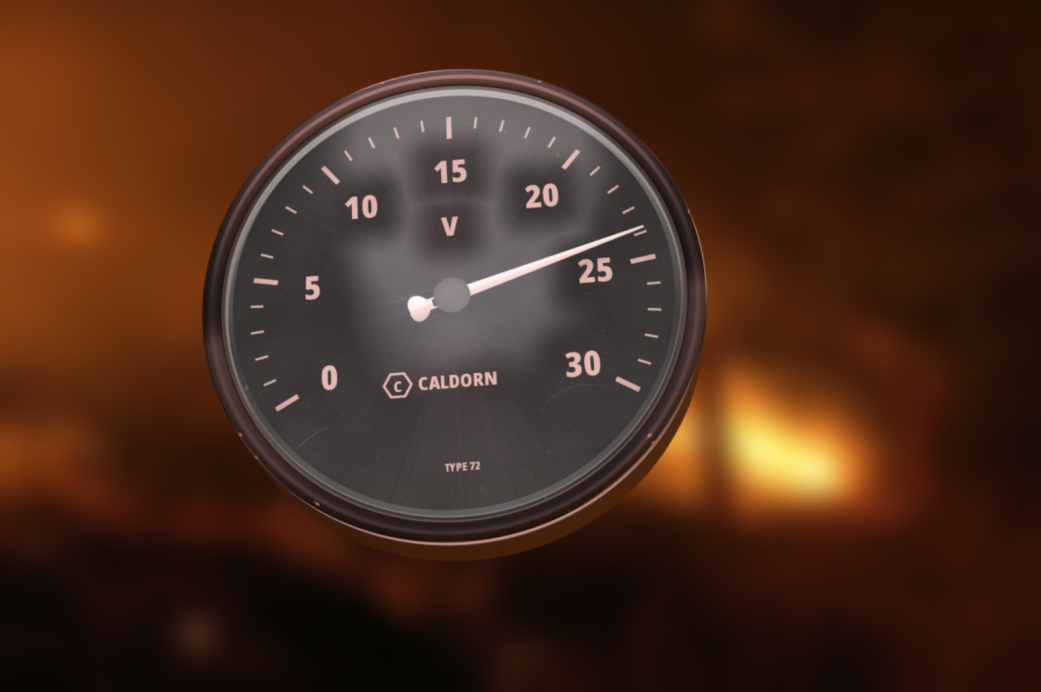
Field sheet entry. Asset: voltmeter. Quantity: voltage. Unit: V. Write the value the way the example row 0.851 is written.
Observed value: 24
